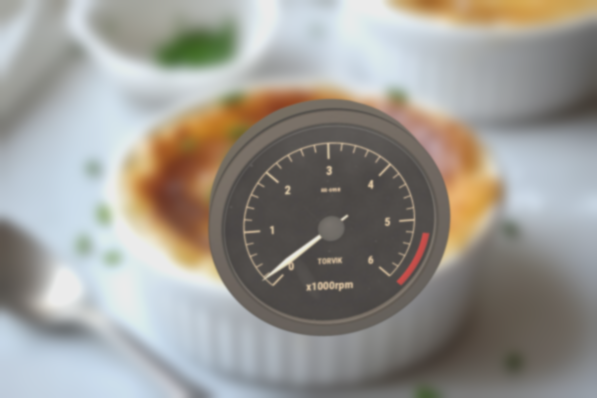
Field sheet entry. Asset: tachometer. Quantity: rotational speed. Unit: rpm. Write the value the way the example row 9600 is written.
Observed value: 200
